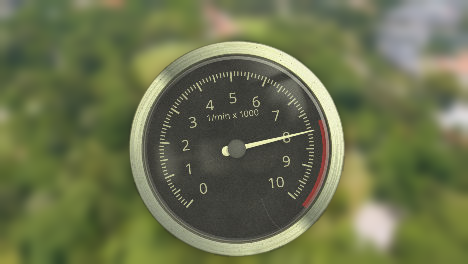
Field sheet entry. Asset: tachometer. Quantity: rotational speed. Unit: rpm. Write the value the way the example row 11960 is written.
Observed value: 8000
